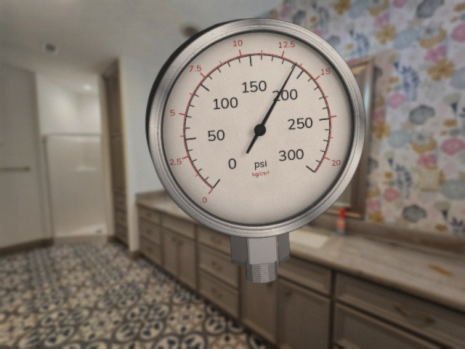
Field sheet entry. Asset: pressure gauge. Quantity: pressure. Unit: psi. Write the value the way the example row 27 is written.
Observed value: 190
